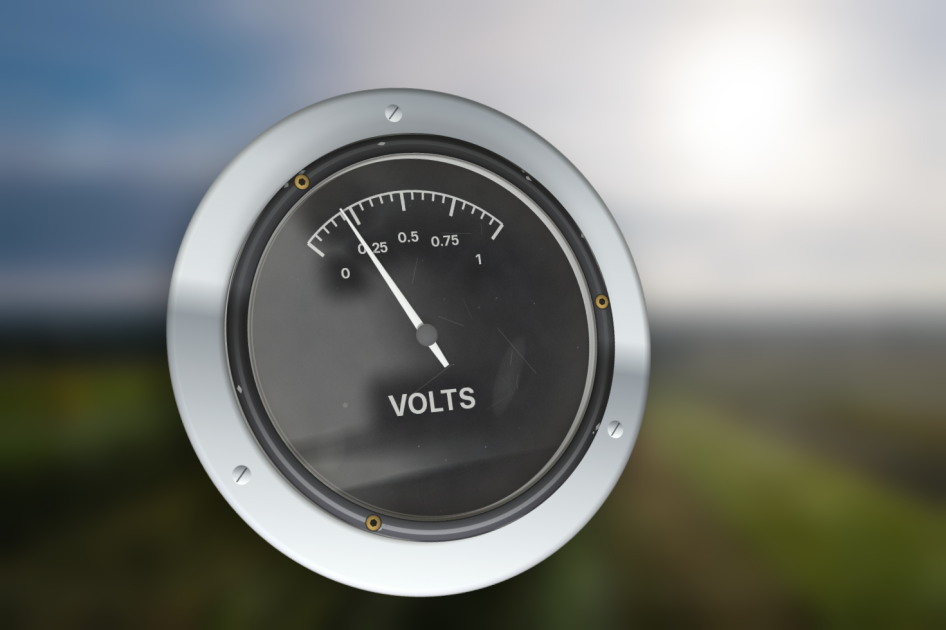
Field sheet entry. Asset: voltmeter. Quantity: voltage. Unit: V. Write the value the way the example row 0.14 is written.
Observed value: 0.2
